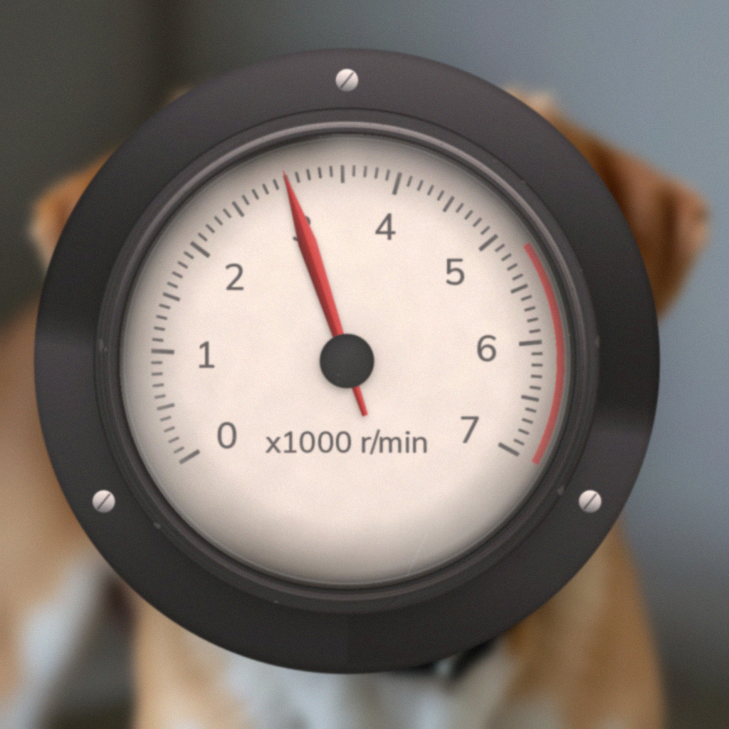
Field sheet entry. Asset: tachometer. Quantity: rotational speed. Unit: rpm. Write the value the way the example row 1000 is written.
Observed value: 3000
